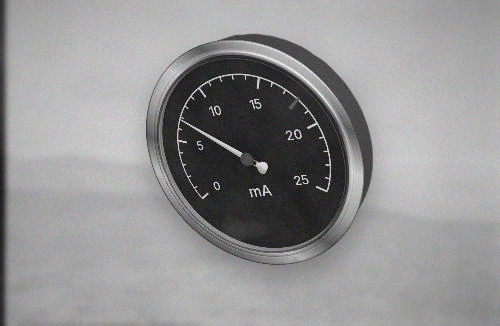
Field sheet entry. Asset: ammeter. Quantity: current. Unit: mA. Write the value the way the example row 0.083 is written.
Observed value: 7
